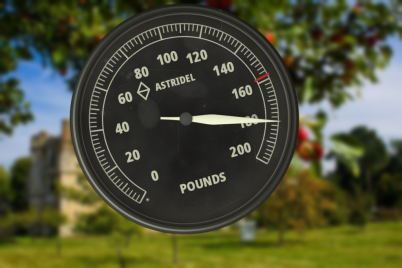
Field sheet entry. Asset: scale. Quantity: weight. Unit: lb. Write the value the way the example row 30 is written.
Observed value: 180
